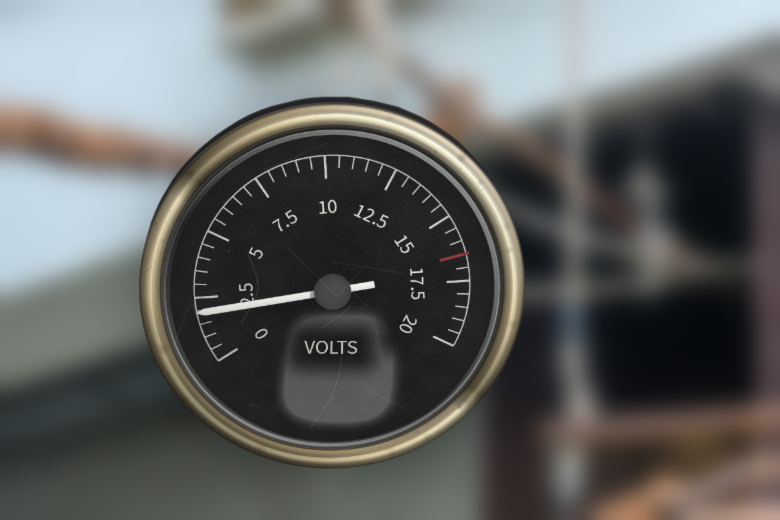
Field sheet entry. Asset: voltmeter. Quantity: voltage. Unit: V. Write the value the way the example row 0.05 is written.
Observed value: 2
